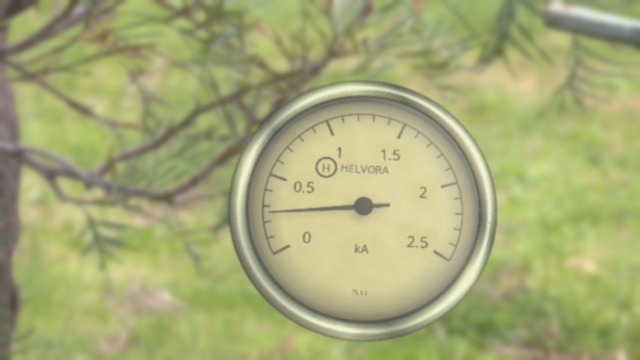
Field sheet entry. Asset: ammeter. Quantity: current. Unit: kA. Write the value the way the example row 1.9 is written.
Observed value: 0.25
